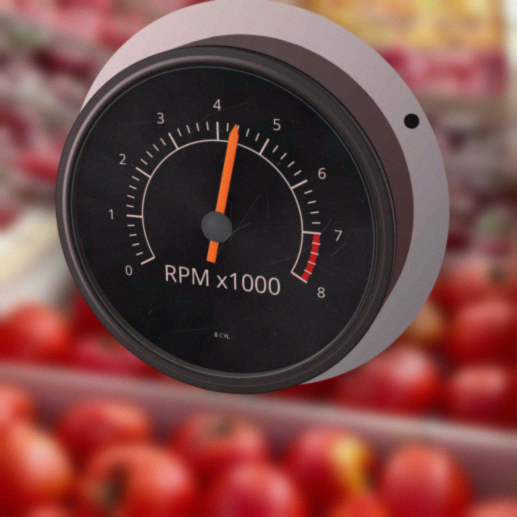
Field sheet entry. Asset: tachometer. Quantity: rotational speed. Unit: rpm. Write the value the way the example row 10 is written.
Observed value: 4400
